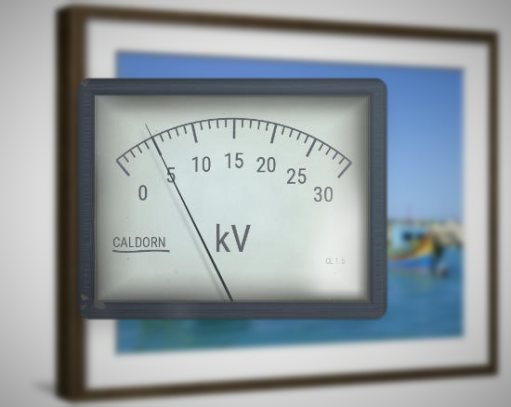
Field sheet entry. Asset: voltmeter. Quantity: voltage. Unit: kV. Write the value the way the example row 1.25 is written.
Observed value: 5
